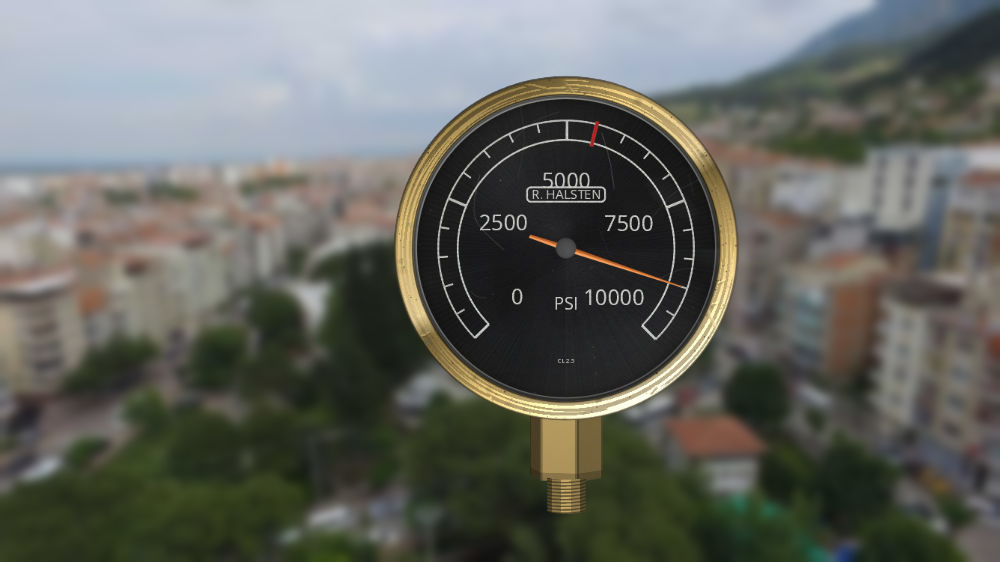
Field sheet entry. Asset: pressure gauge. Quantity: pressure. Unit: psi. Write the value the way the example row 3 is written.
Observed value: 9000
